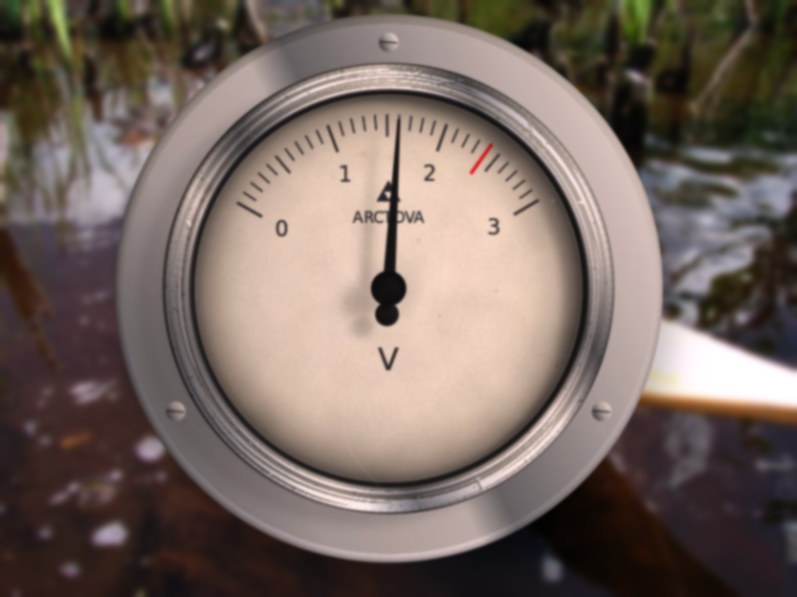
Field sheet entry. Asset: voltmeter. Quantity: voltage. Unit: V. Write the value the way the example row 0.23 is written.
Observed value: 1.6
